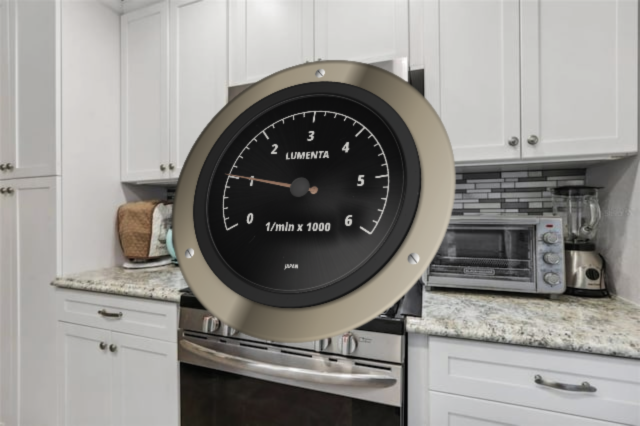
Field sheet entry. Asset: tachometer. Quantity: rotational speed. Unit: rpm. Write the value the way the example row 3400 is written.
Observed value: 1000
